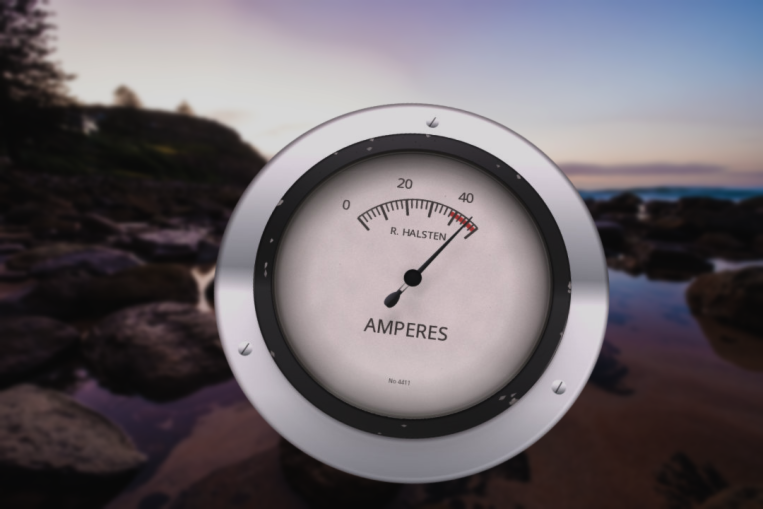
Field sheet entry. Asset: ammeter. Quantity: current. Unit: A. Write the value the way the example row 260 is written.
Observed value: 46
